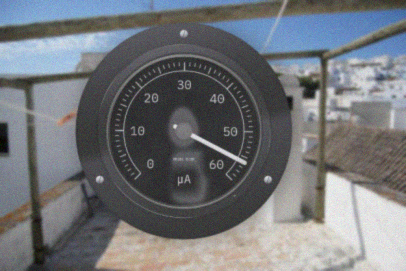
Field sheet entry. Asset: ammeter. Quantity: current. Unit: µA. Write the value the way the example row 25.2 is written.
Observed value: 56
